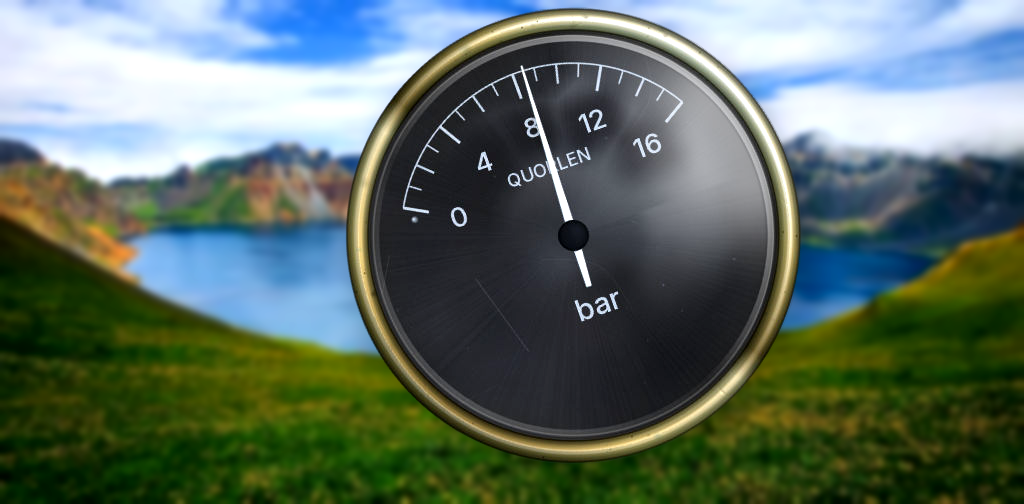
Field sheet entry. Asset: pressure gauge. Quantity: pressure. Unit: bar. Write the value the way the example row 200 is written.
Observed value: 8.5
